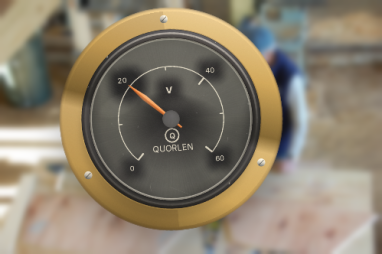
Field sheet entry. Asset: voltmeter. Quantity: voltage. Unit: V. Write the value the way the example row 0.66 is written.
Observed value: 20
